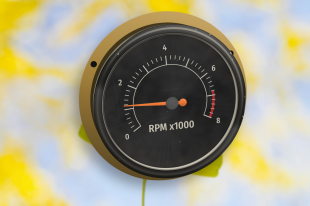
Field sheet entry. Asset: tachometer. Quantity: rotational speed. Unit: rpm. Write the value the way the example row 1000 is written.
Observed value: 1200
